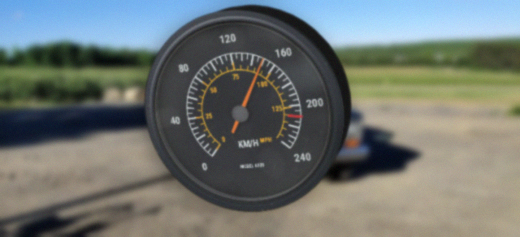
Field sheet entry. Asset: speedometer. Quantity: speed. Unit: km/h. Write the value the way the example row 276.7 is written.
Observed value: 150
